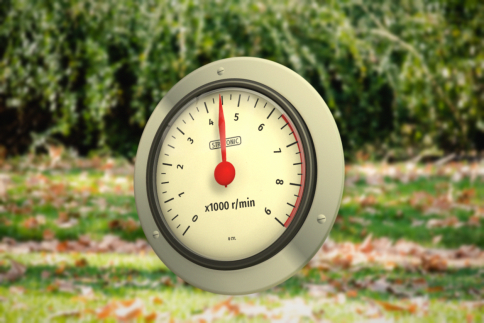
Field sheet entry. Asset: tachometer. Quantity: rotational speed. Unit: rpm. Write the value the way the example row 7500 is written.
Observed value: 4500
